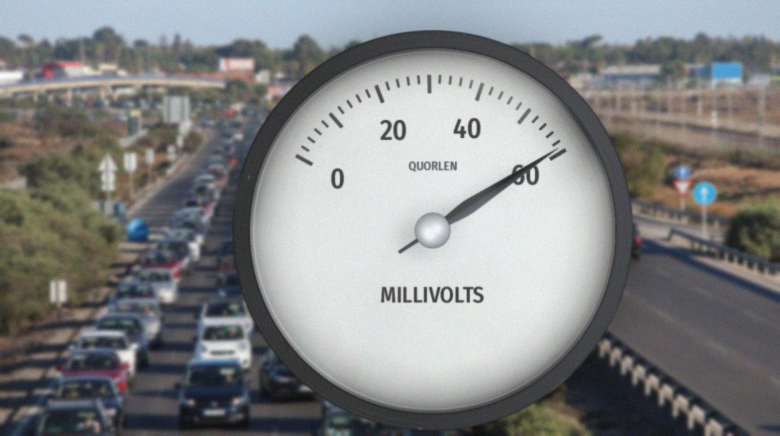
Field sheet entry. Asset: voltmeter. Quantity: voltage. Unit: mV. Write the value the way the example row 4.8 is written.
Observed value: 59
